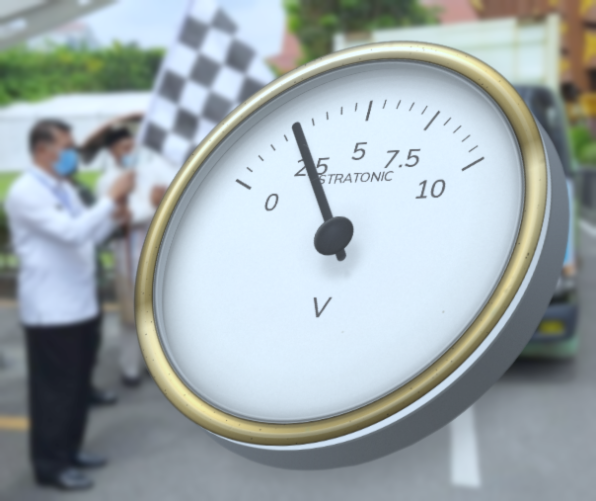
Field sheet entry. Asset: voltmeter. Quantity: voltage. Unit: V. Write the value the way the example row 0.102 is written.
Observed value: 2.5
